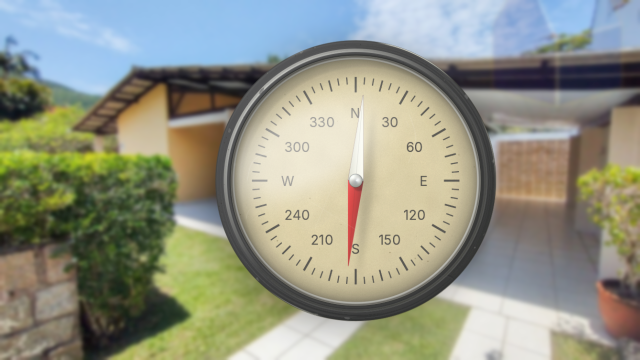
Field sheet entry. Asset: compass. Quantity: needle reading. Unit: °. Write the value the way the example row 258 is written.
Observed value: 185
